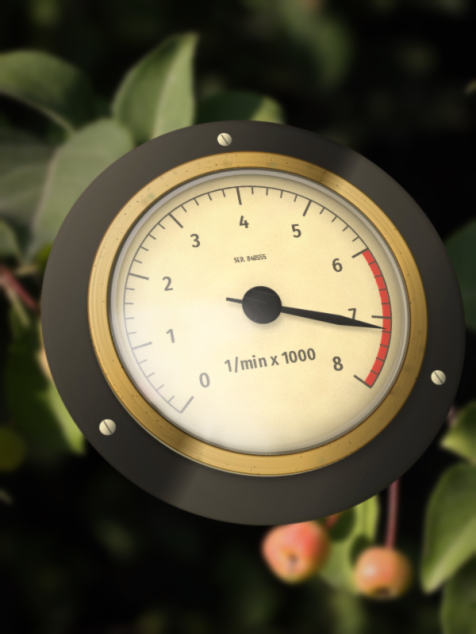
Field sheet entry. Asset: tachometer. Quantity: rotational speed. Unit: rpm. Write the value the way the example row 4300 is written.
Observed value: 7200
